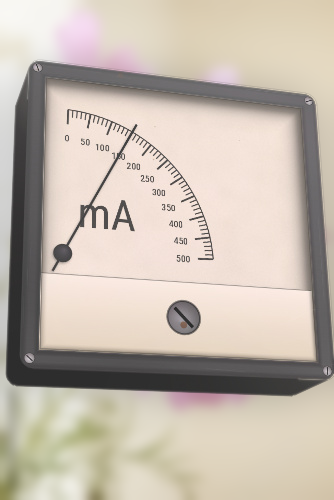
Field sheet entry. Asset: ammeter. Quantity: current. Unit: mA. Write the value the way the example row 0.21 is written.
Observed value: 150
